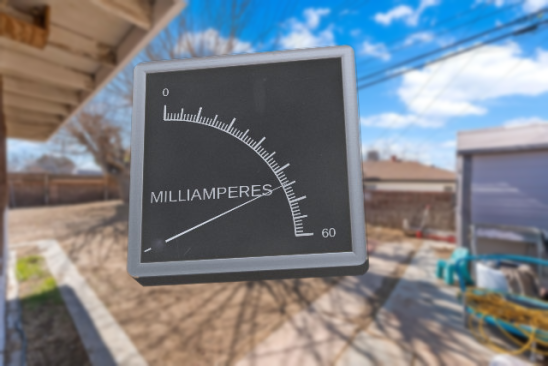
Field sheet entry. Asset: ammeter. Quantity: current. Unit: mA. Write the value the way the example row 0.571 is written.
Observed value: 45
